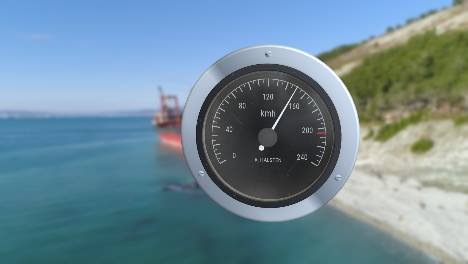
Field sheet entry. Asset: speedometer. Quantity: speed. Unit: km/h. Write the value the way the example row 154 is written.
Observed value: 150
